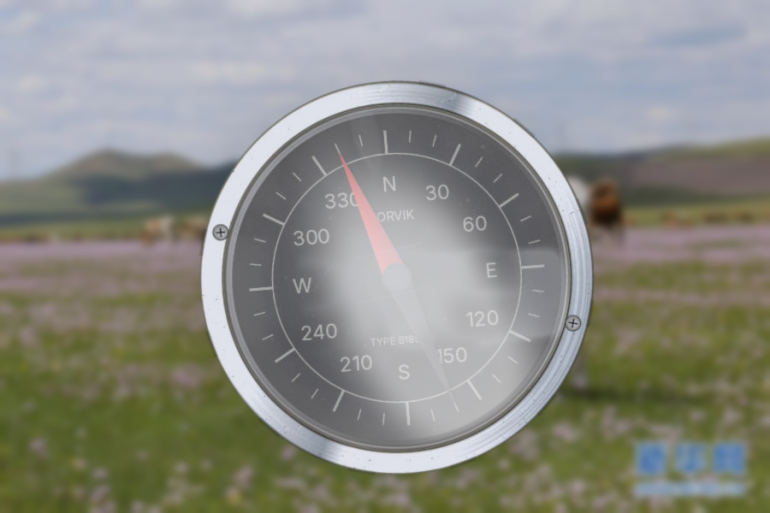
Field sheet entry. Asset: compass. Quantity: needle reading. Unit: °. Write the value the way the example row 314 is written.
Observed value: 340
